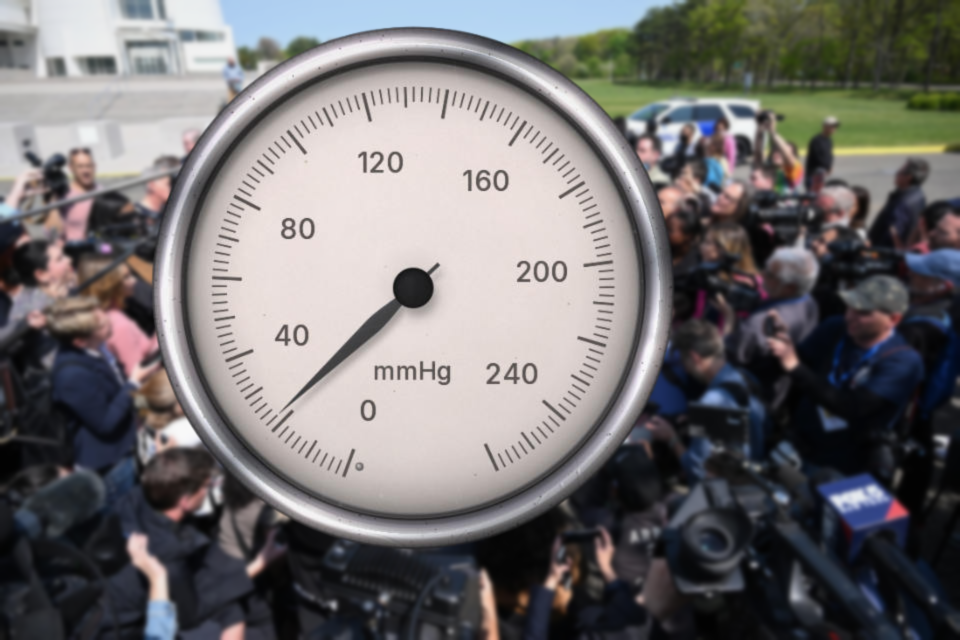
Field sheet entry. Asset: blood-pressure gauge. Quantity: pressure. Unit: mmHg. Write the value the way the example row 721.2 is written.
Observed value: 22
